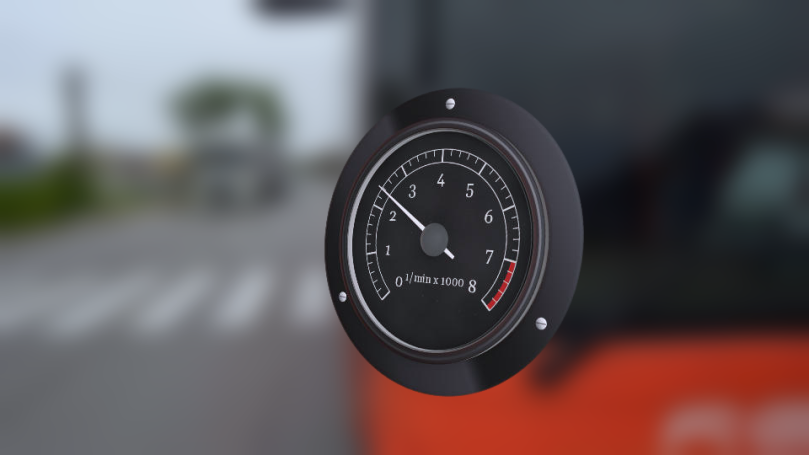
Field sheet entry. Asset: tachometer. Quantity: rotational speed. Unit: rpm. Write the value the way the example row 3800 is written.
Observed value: 2400
